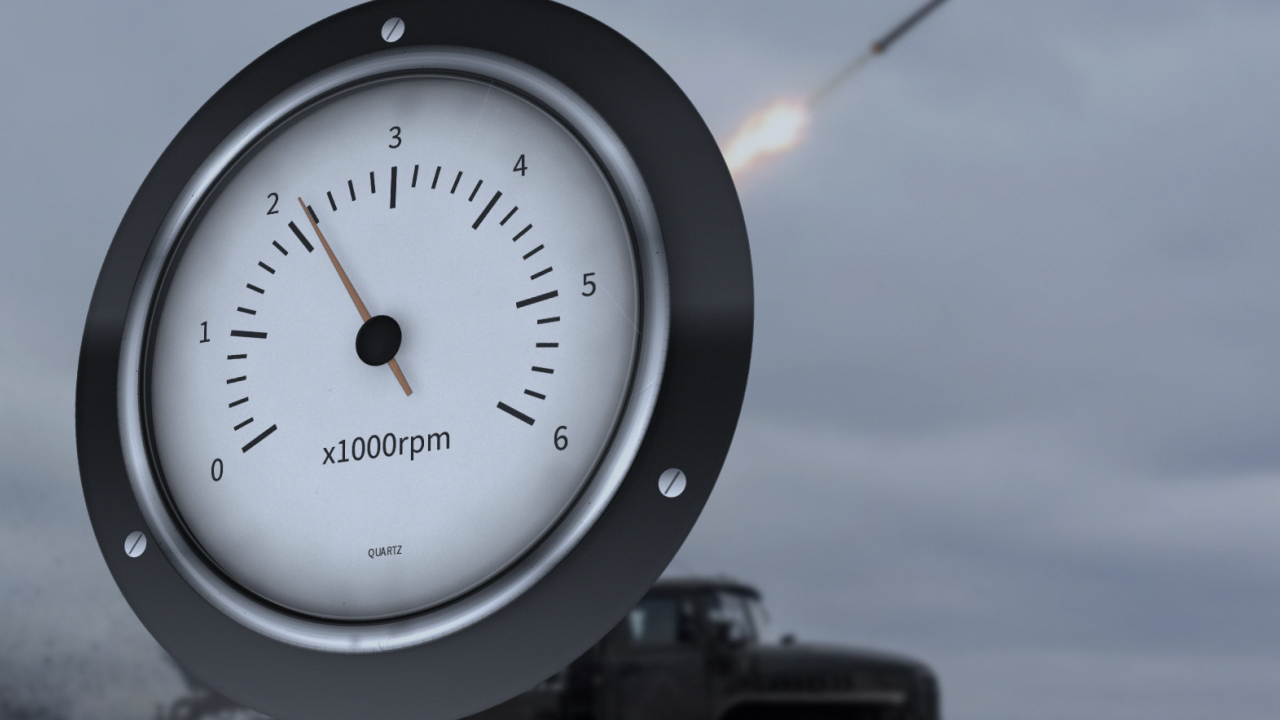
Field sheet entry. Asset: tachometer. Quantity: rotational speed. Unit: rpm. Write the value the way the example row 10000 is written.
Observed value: 2200
